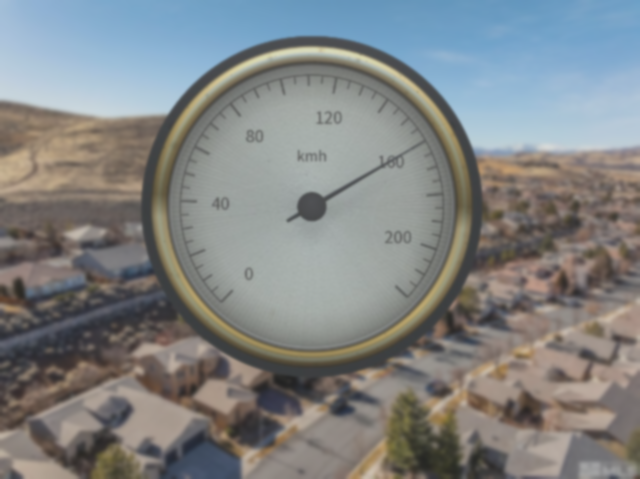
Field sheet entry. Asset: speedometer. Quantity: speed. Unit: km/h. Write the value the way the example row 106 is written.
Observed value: 160
